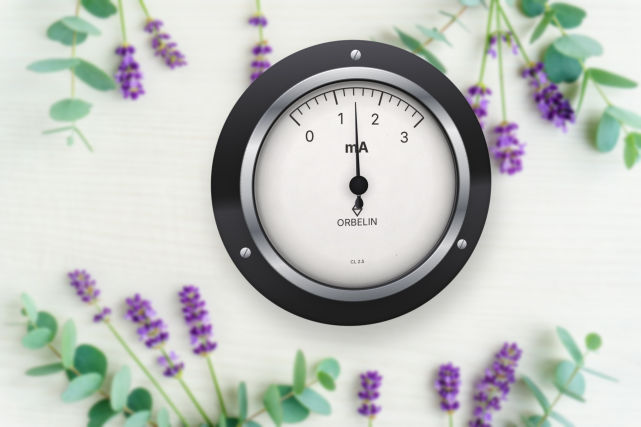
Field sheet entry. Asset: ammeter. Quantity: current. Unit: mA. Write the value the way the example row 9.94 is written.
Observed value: 1.4
